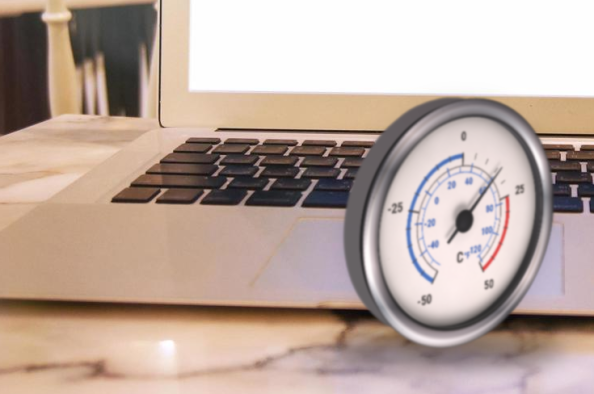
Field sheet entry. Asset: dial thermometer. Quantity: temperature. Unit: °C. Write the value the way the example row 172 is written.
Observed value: 15
